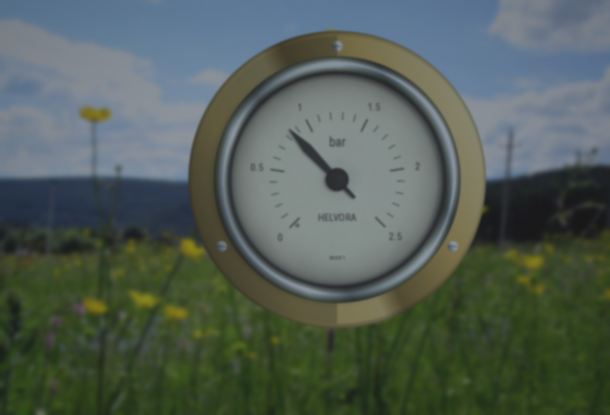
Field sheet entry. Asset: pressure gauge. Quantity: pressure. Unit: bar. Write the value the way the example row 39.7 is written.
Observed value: 0.85
